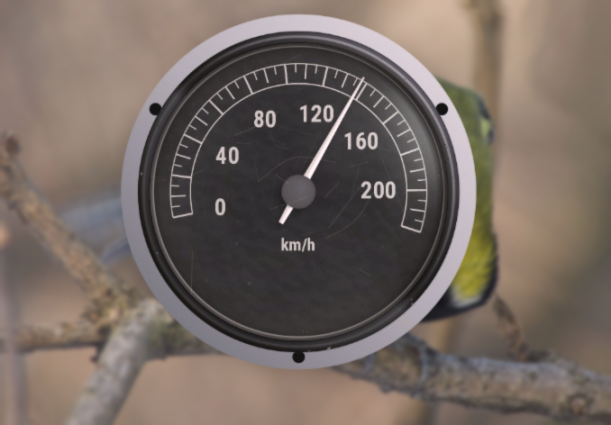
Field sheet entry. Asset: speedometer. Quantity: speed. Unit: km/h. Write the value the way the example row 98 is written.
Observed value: 137.5
